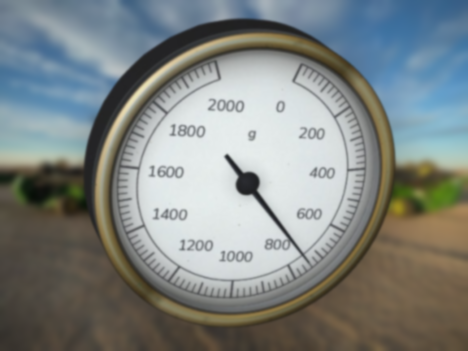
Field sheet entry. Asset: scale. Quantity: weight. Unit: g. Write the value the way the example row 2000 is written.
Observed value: 740
